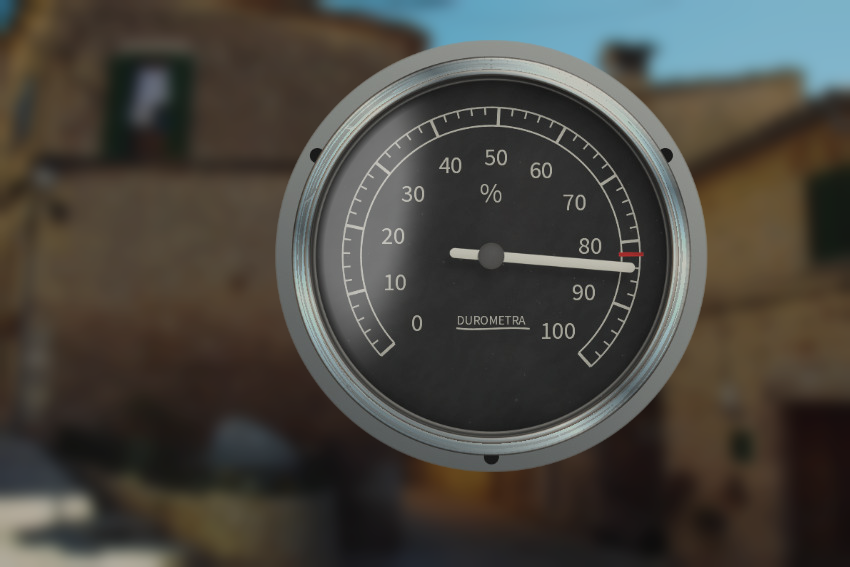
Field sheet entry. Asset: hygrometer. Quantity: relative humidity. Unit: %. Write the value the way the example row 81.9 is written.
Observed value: 84
